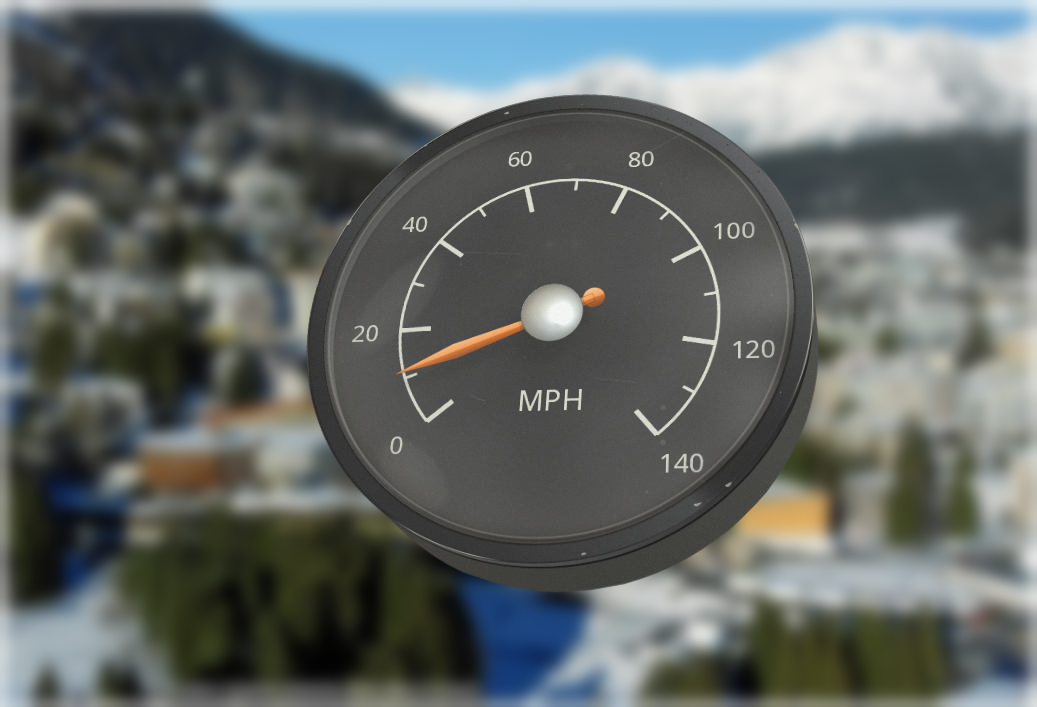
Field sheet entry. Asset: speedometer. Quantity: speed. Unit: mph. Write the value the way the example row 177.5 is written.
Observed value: 10
